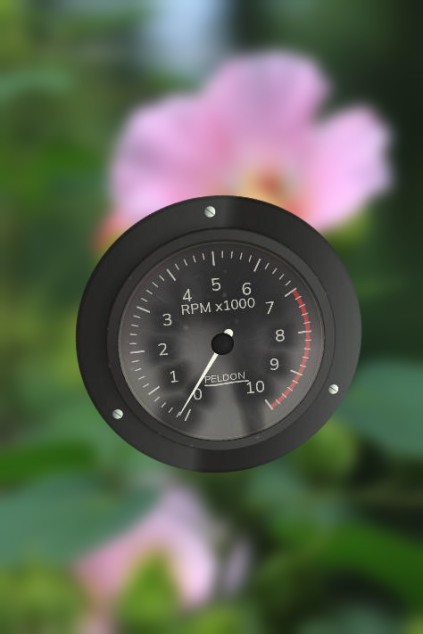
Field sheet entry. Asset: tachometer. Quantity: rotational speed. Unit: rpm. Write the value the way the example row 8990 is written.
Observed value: 200
